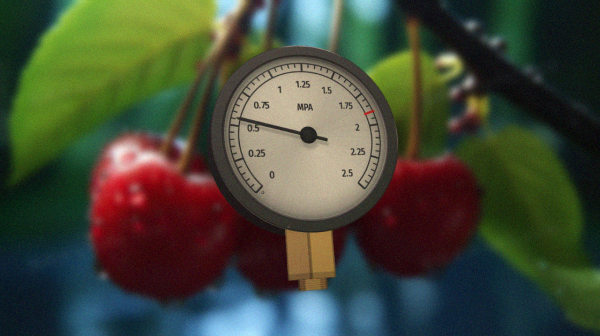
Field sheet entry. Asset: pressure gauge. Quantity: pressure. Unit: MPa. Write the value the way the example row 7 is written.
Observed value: 0.55
